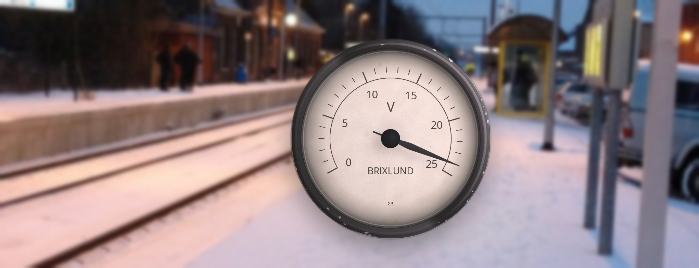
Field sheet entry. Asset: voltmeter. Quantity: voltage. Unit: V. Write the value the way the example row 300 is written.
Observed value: 24
